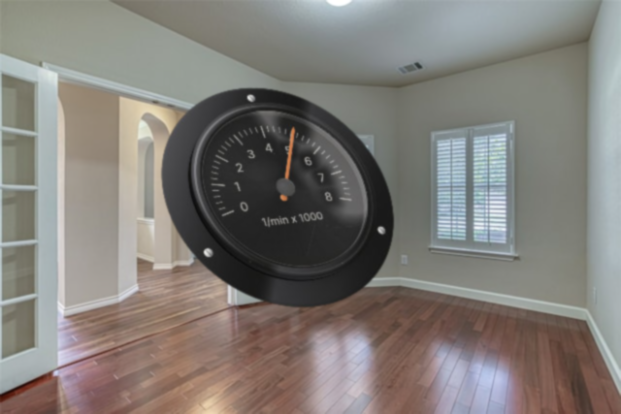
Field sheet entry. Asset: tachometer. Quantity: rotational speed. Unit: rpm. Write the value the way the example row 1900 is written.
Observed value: 5000
